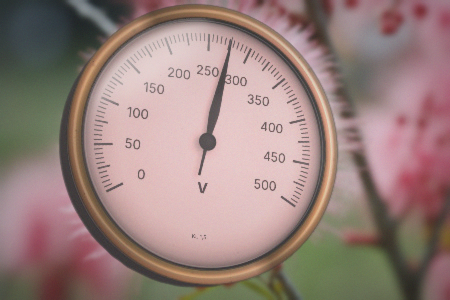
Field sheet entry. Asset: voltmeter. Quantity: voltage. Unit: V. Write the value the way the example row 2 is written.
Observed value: 275
